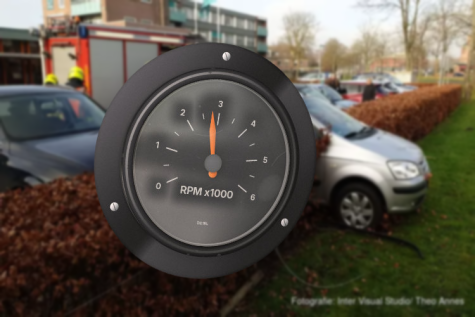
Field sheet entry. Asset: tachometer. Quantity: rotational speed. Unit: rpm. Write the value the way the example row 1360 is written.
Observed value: 2750
